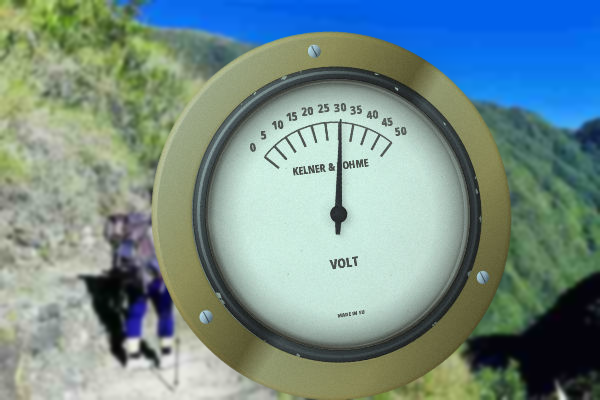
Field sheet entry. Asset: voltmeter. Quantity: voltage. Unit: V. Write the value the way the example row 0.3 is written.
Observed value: 30
